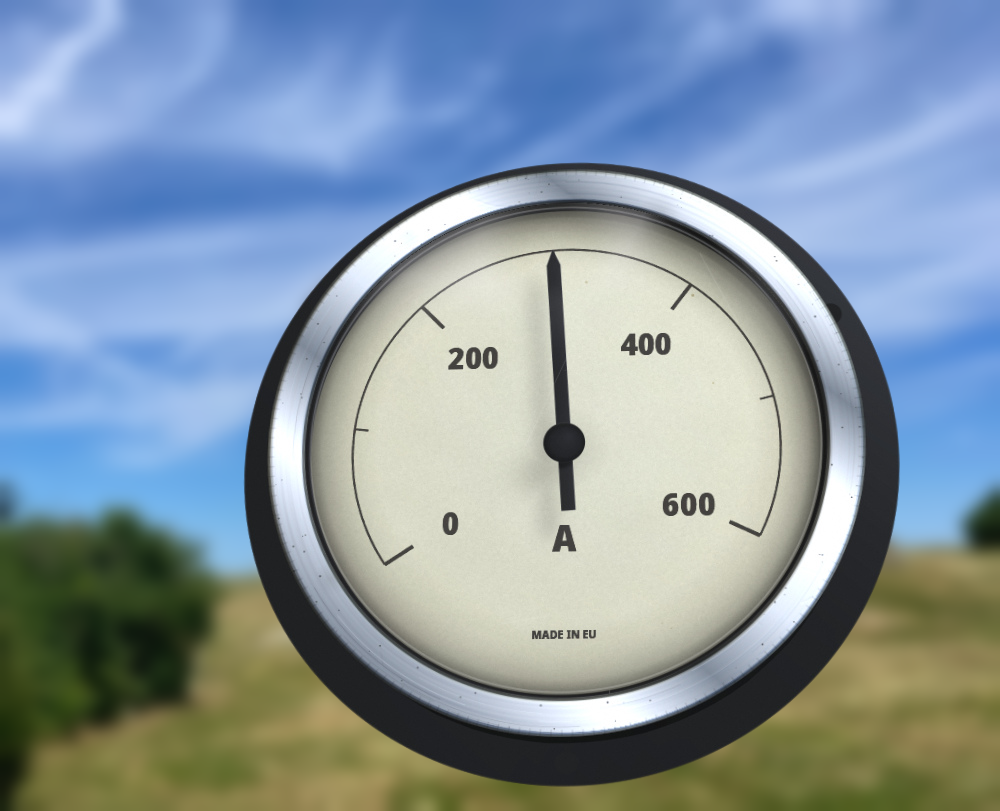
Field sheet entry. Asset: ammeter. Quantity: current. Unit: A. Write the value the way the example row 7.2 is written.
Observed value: 300
